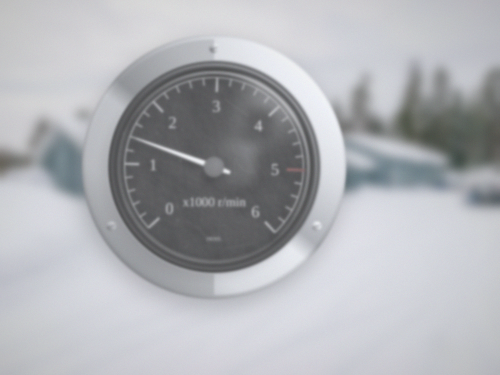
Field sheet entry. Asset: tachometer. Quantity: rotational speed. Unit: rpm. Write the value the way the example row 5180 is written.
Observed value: 1400
